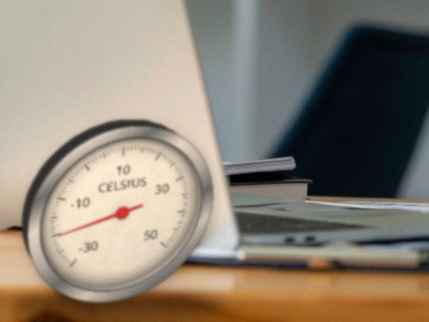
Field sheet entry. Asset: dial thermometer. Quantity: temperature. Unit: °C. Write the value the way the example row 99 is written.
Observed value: -20
